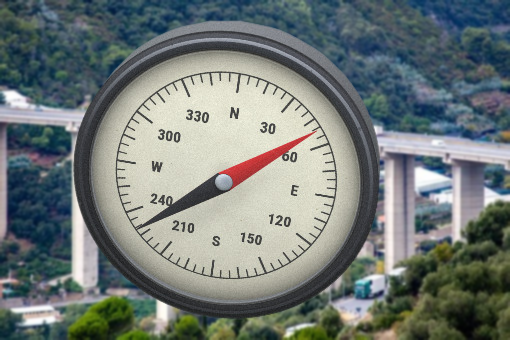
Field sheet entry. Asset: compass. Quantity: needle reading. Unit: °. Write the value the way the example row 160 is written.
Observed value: 50
